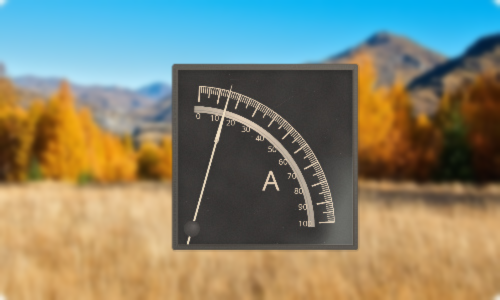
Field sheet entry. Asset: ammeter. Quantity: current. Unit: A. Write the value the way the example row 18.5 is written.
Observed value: 15
